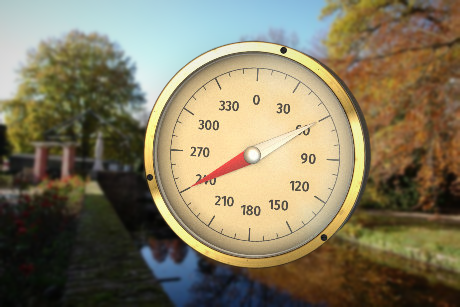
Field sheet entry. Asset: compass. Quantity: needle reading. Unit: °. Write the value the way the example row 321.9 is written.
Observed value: 240
